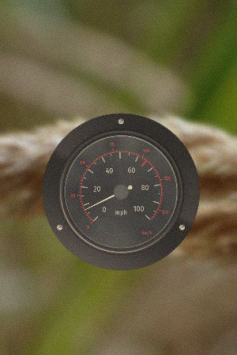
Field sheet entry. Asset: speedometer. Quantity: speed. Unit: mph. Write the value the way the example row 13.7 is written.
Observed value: 7.5
